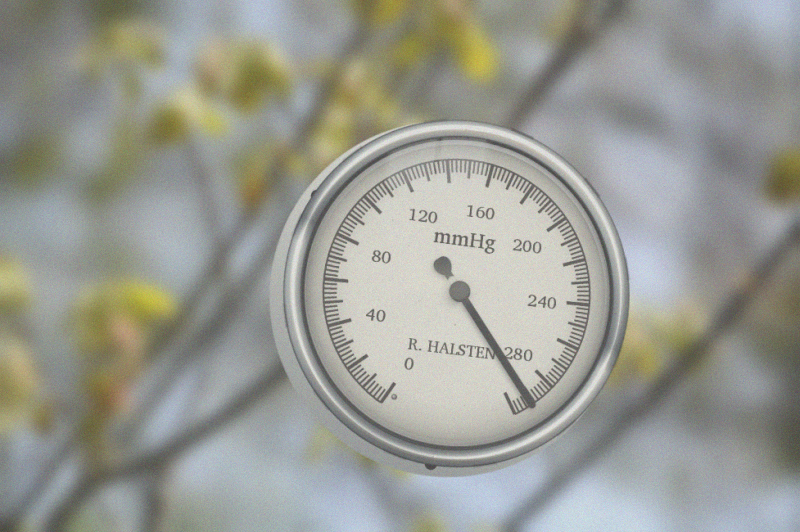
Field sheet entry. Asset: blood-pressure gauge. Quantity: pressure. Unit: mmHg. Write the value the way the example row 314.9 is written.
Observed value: 292
